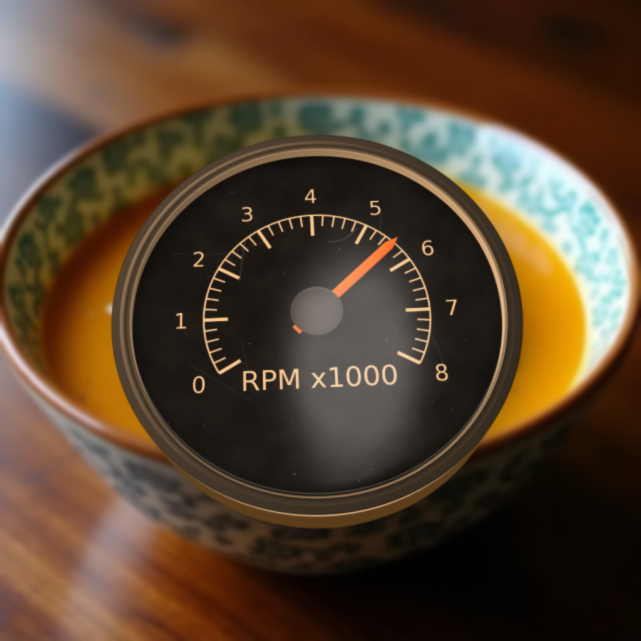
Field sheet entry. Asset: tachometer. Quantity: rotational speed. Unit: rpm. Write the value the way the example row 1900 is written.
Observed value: 5600
